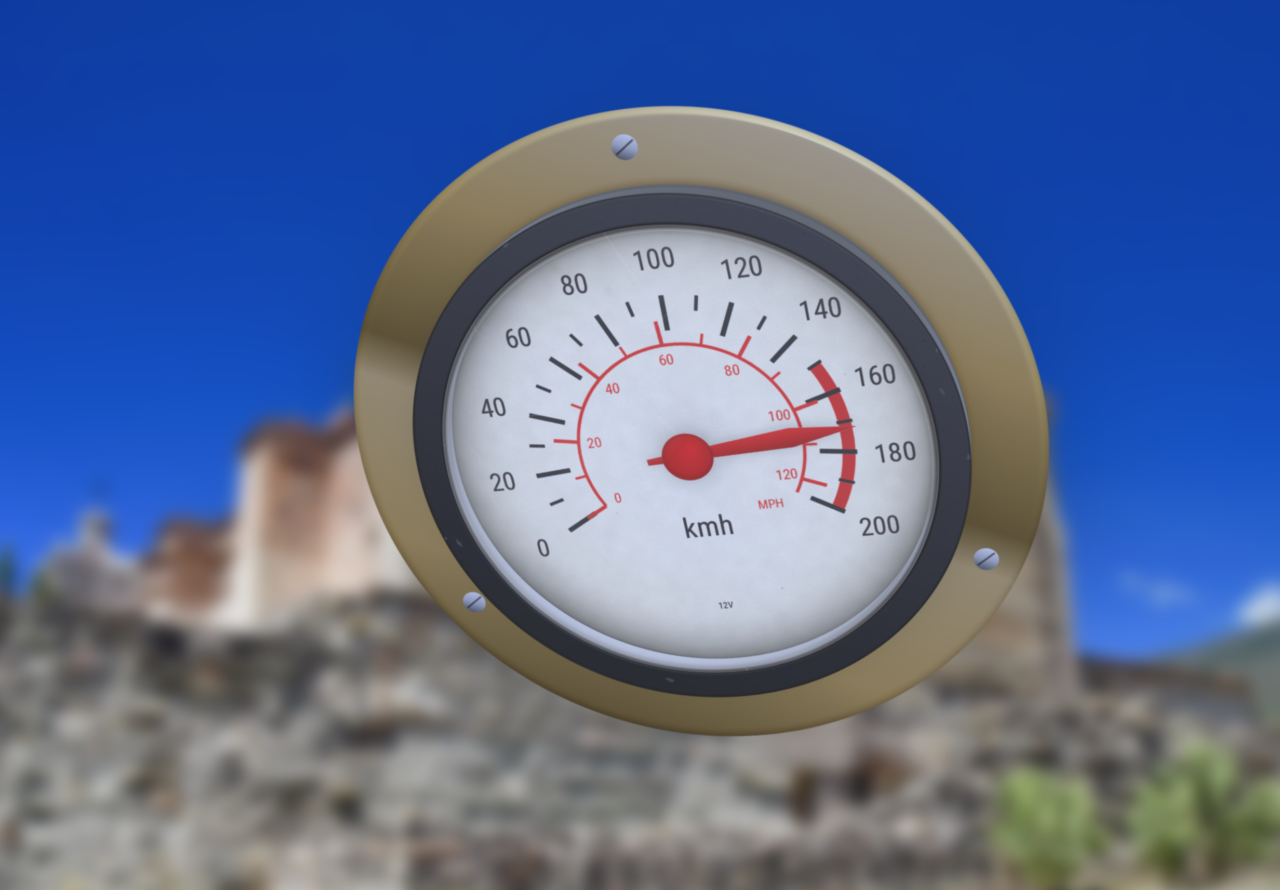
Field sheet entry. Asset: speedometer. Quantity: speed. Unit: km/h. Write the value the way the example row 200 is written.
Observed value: 170
